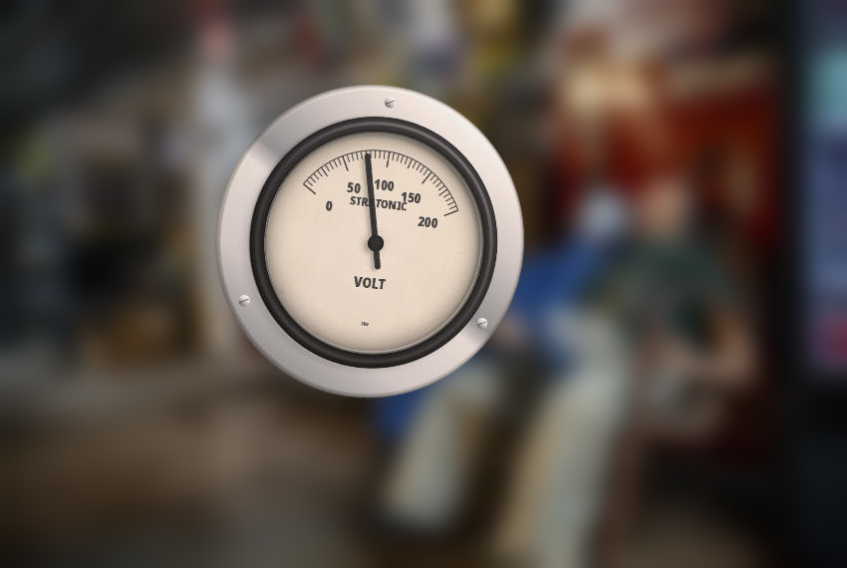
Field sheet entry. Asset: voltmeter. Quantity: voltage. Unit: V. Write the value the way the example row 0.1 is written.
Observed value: 75
